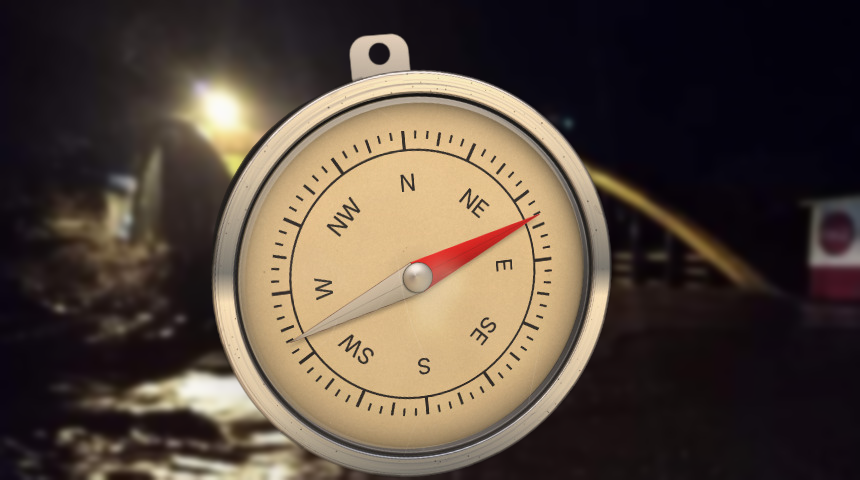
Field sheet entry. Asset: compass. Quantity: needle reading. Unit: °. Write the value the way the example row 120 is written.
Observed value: 70
